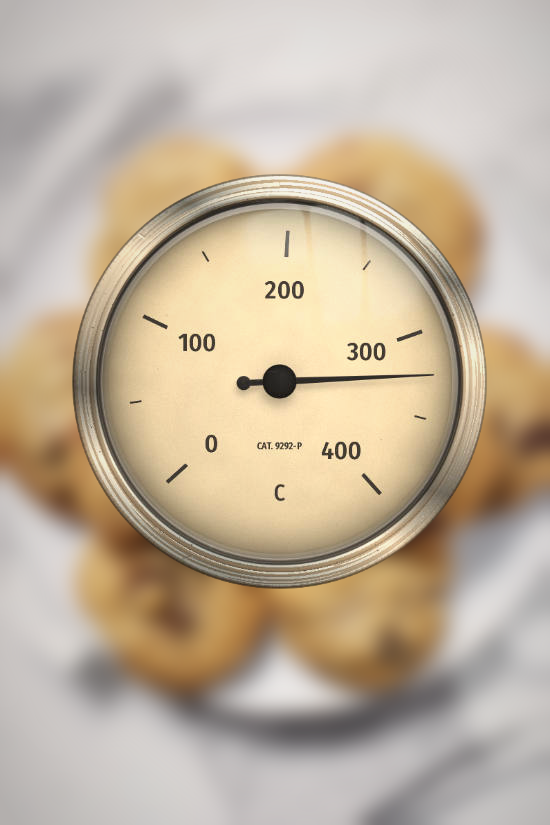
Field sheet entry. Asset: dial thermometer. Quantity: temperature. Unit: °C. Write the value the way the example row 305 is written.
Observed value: 325
